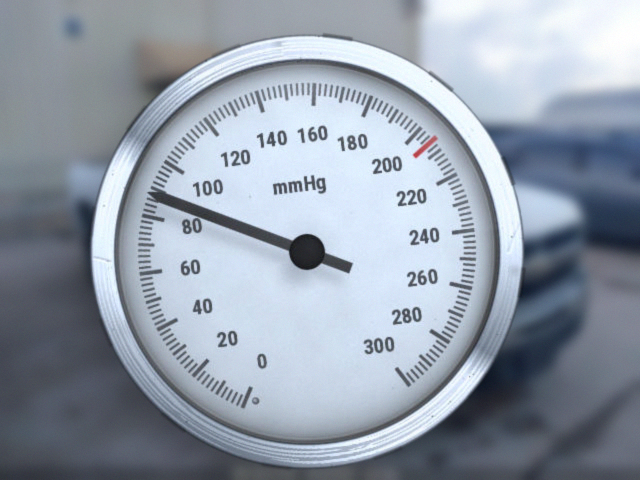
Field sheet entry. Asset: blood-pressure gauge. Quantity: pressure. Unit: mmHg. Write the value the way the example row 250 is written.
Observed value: 88
